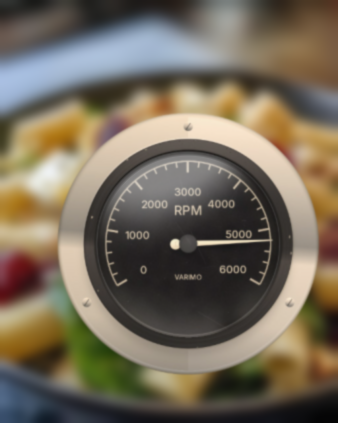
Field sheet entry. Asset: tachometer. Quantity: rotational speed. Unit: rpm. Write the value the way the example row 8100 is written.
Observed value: 5200
